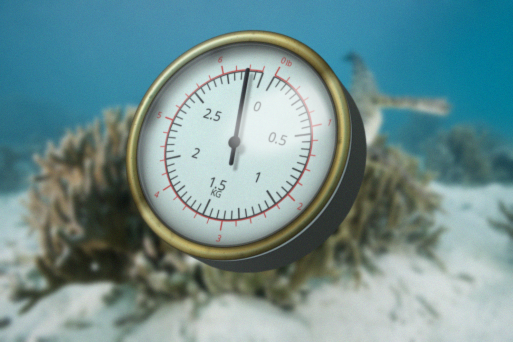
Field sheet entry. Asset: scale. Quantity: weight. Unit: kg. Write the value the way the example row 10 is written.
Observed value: 2.9
